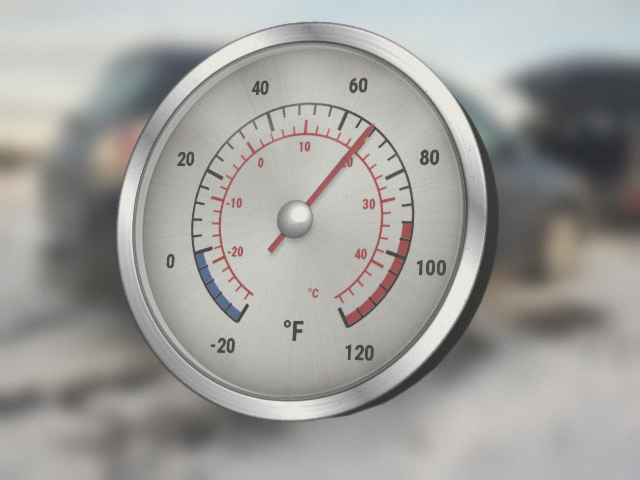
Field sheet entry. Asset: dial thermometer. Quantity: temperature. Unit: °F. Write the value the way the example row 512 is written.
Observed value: 68
